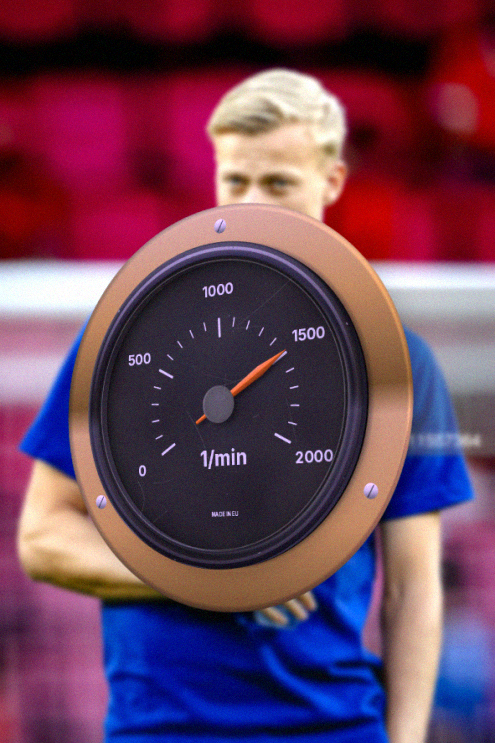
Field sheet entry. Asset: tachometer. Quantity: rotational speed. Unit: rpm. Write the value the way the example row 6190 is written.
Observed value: 1500
